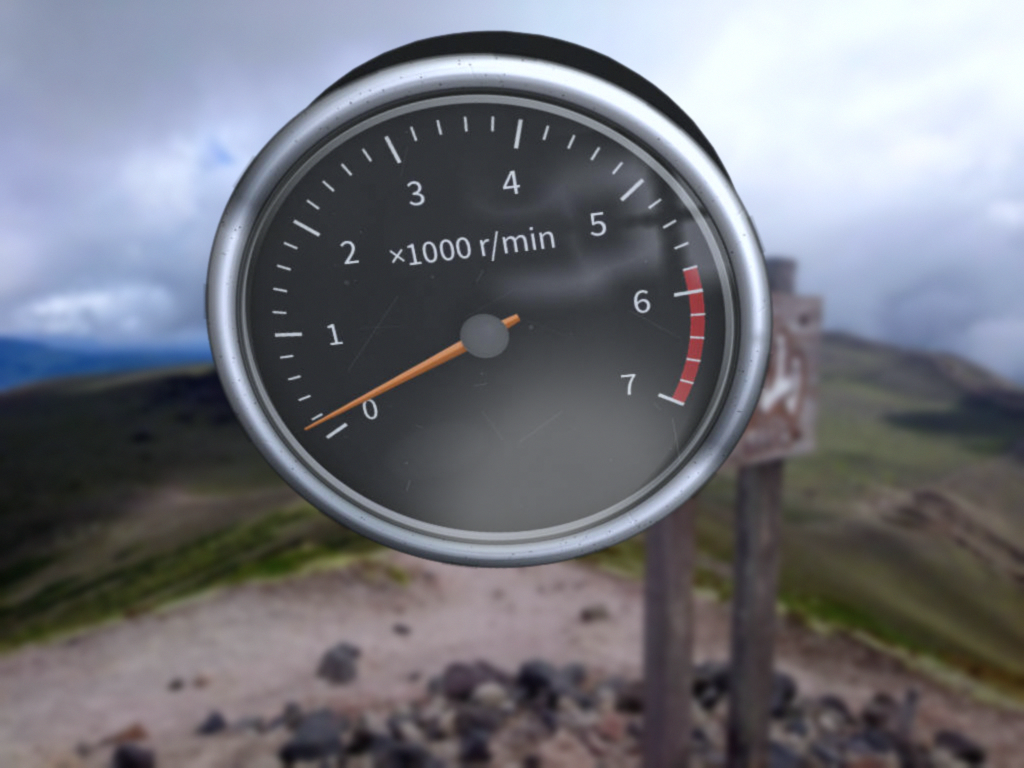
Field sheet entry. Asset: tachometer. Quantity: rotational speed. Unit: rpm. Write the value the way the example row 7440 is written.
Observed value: 200
